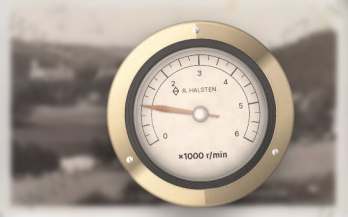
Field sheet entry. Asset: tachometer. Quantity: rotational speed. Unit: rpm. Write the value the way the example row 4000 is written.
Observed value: 1000
